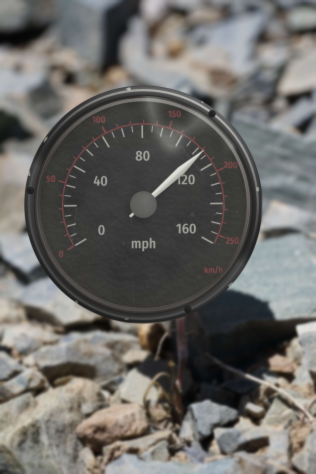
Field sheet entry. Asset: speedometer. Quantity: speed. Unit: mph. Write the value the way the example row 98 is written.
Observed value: 112.5
